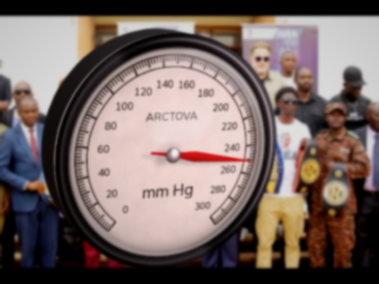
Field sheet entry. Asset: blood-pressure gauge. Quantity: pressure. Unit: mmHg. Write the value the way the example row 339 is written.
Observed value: 250
